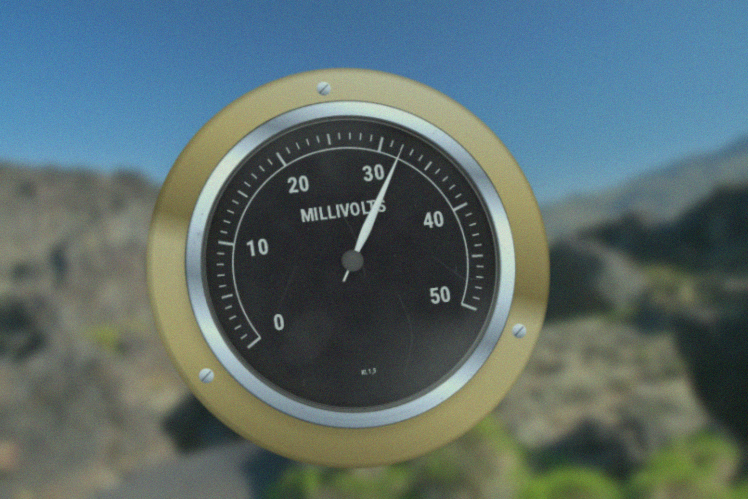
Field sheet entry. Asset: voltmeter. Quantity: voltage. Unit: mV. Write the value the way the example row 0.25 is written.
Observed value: 32
